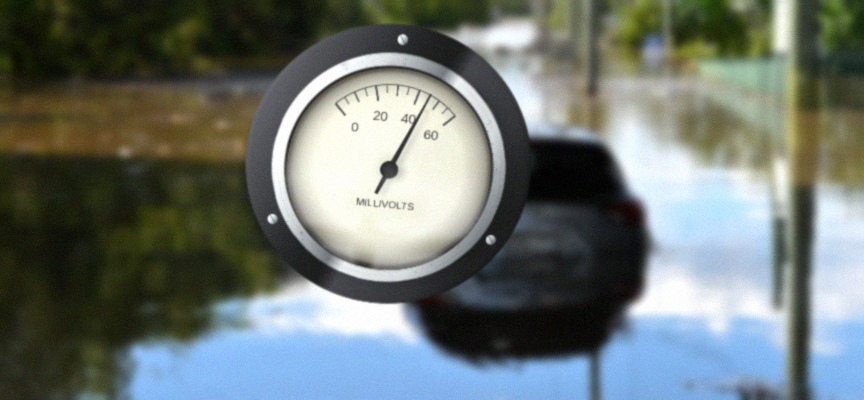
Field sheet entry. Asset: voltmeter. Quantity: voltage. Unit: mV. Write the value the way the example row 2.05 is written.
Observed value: 45
